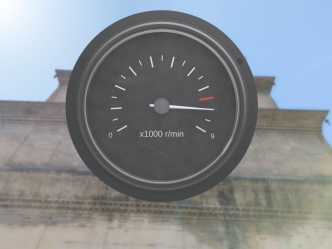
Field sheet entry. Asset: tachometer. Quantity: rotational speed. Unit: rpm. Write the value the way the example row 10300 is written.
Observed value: 8000
